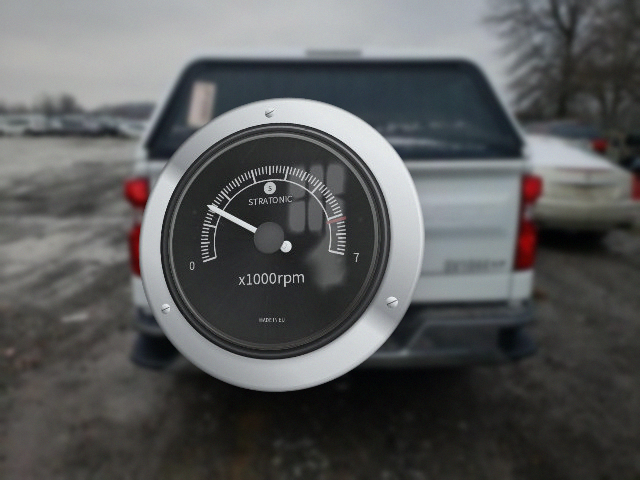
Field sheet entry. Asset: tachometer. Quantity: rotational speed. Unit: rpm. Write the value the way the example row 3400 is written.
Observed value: 1500
